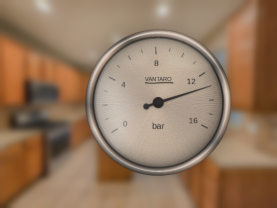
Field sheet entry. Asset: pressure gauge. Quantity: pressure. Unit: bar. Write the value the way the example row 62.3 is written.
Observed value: 13
